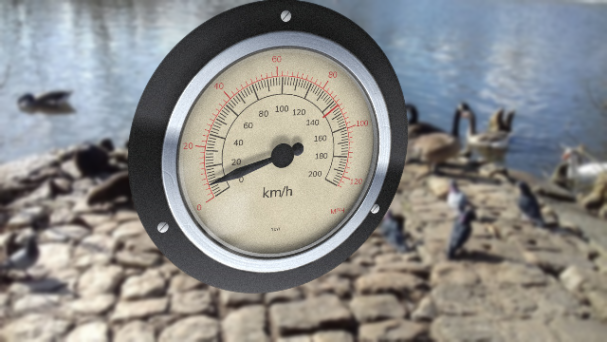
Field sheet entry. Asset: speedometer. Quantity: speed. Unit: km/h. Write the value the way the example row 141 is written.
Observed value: 10
